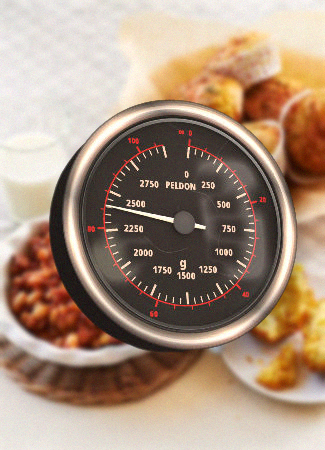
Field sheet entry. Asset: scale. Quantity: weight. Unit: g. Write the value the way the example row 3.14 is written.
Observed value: 2400
